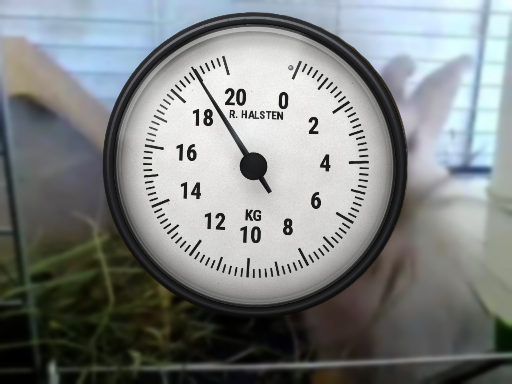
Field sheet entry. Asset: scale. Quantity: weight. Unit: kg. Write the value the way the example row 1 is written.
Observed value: 19
